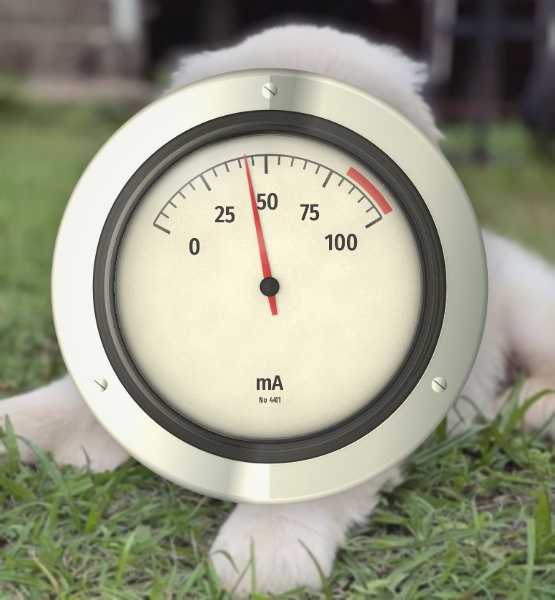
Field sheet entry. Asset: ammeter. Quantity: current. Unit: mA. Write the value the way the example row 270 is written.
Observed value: 42.5
